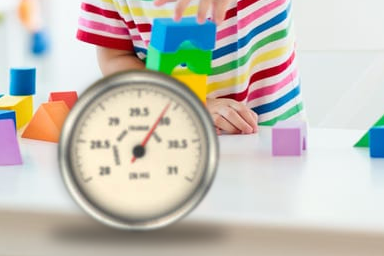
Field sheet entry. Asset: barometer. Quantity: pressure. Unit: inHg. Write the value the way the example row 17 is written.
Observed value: 29.9
